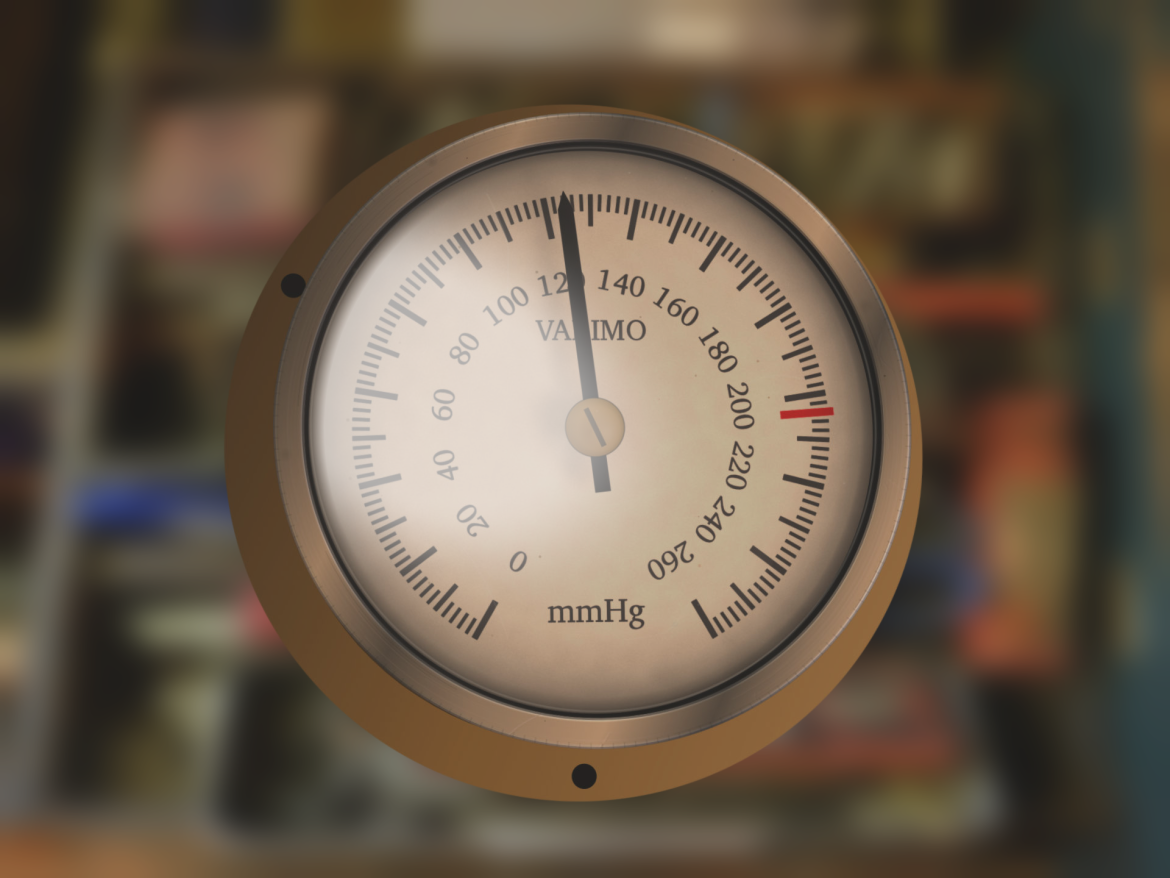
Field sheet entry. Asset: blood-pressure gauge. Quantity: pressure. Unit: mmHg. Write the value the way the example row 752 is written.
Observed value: 124
